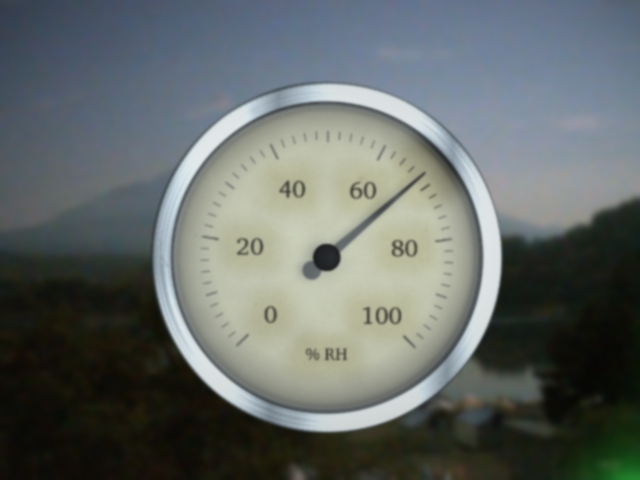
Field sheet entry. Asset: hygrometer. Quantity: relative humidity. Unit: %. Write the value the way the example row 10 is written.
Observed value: 68
